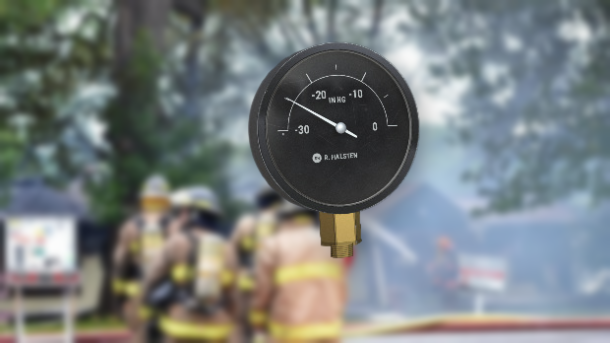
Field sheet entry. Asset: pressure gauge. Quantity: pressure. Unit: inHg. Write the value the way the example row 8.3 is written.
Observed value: -25
